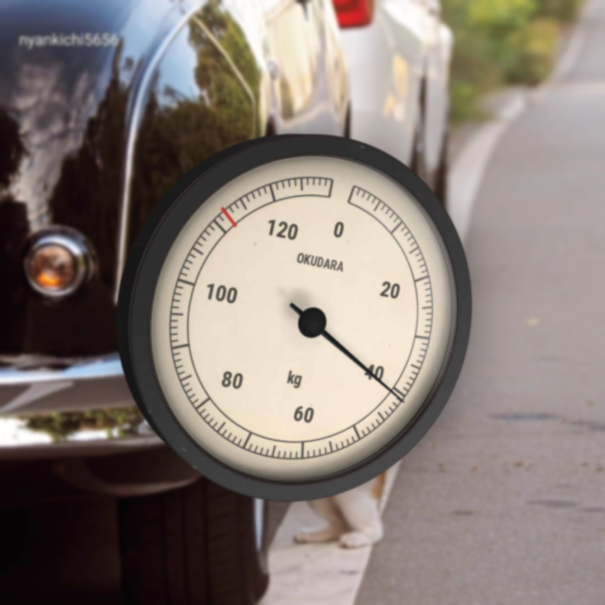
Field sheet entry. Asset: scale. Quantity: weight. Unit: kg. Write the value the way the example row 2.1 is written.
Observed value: 41
